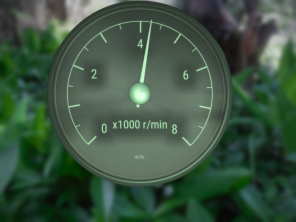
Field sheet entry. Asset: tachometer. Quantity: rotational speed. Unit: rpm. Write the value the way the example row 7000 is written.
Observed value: 4250
